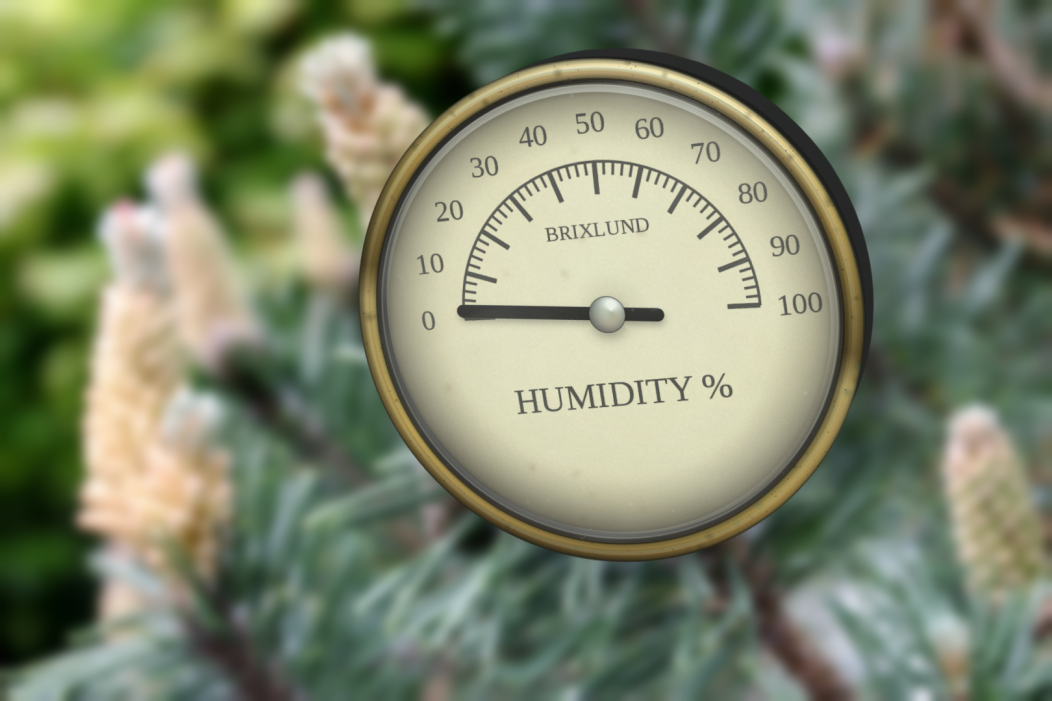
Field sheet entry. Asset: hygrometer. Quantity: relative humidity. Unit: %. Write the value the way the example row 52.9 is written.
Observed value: 2
